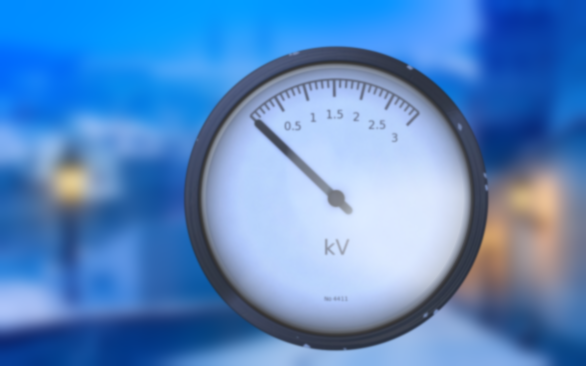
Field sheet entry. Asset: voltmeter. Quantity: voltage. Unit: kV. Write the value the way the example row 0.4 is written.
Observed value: 0
